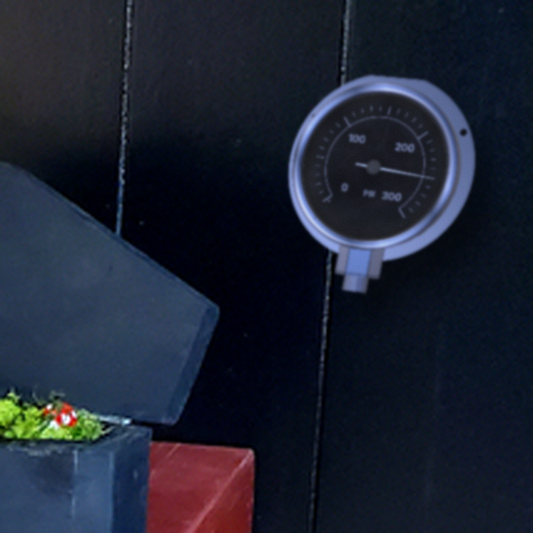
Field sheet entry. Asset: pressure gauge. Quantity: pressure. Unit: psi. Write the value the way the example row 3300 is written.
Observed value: 250
